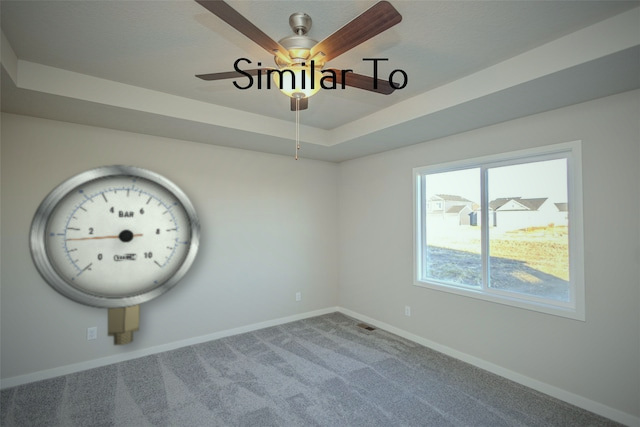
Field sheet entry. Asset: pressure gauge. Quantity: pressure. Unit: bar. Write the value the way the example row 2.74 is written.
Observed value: 1.5
